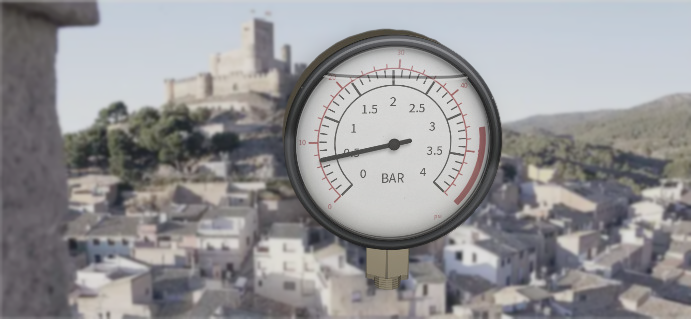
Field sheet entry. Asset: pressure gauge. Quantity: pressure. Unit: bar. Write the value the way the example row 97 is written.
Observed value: 0.5
